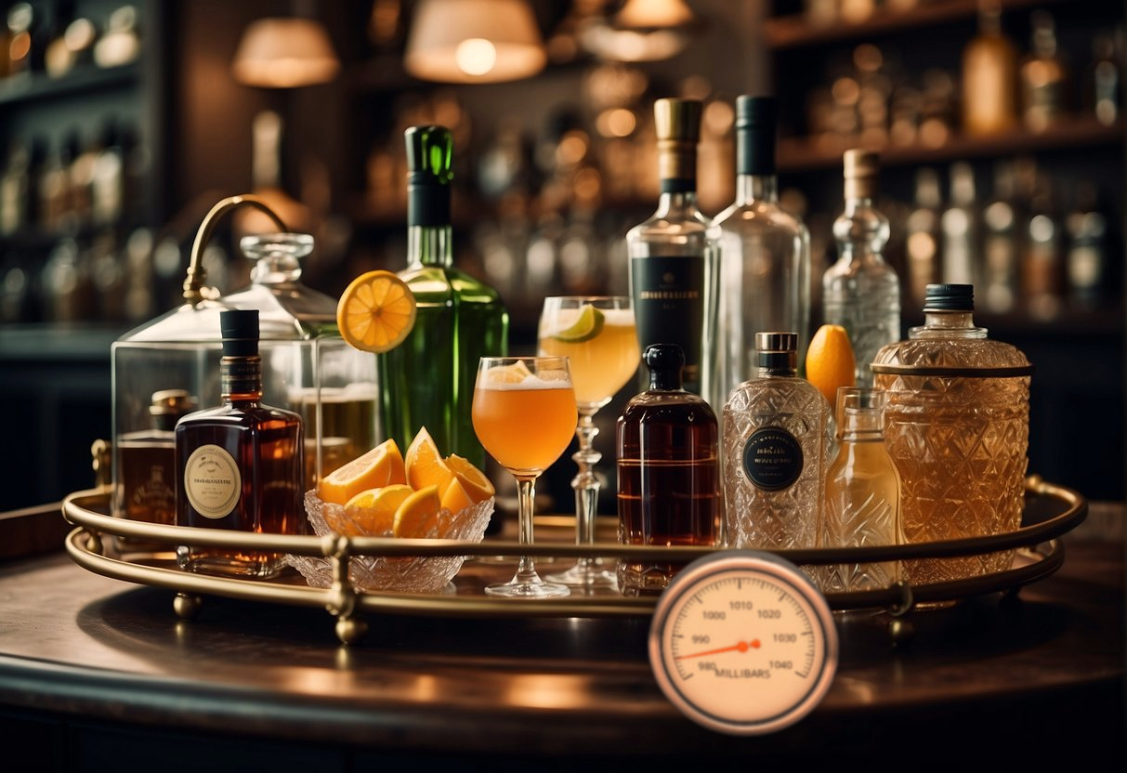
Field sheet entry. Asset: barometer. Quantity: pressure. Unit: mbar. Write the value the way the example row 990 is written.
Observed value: 985
